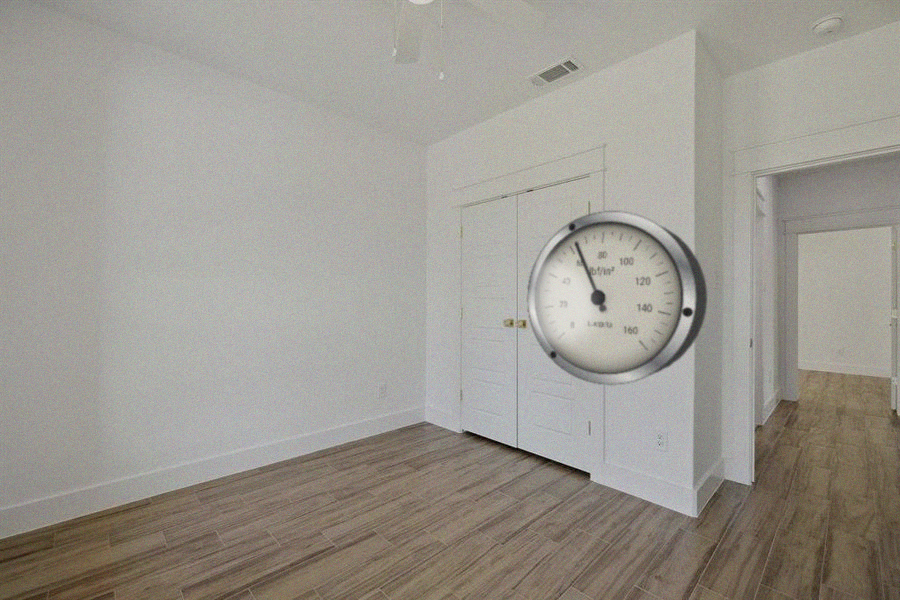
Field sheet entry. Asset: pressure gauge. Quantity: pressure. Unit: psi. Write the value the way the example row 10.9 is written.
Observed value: 65
